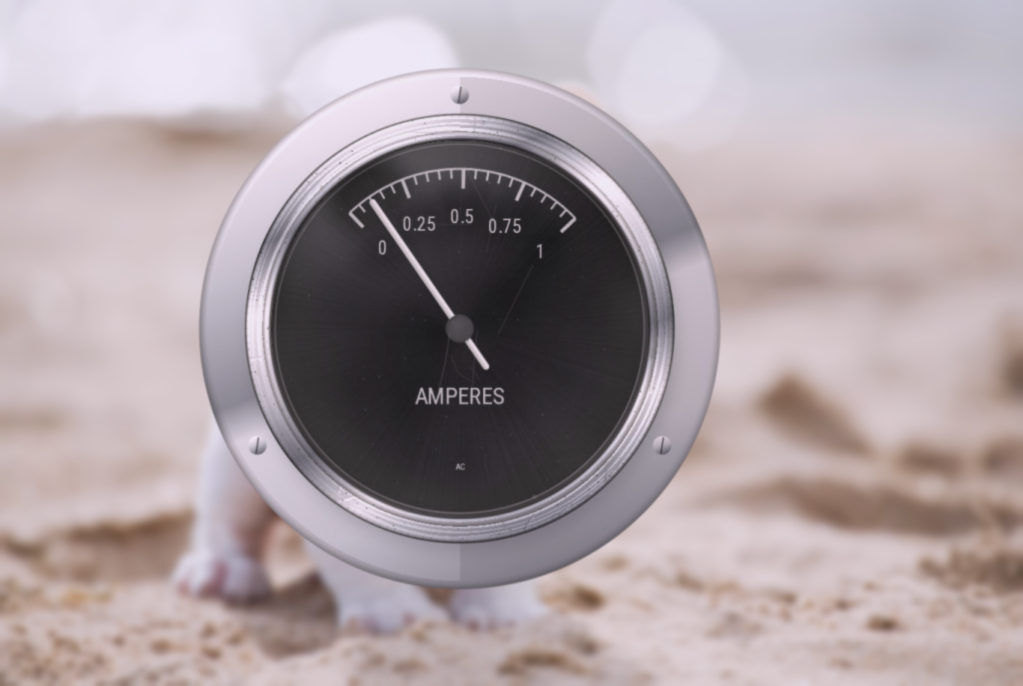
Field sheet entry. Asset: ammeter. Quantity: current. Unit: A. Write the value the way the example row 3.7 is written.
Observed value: 0.1
